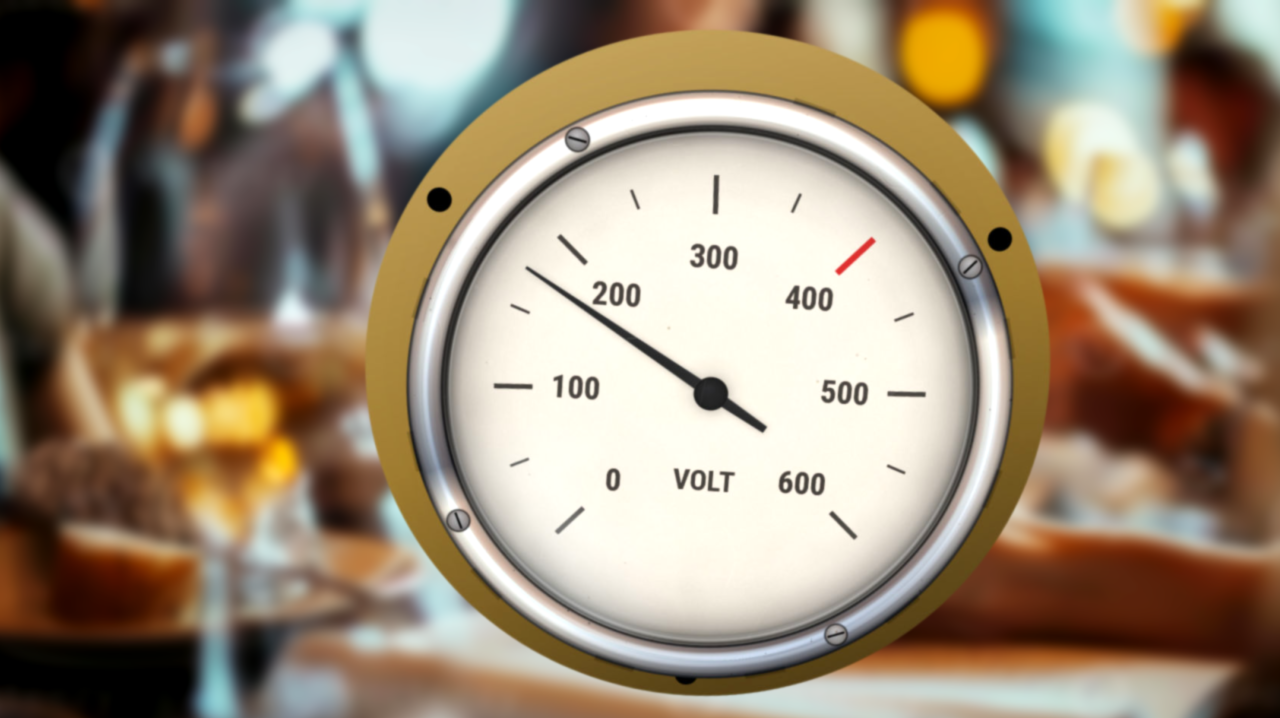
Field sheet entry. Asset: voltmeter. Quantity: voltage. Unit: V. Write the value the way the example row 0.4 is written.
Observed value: 175
